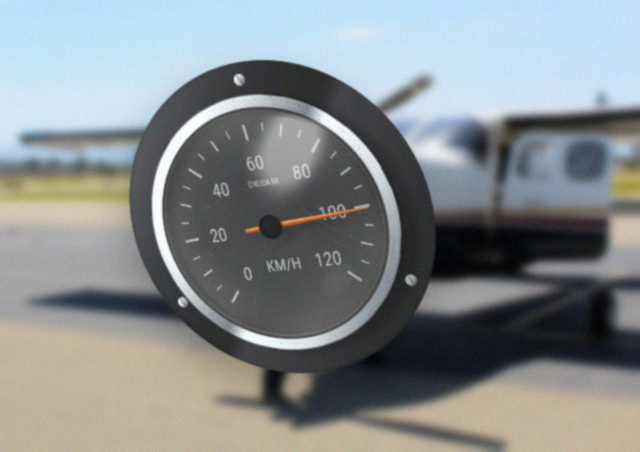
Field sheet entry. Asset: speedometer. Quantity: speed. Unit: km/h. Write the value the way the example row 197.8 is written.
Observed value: 100
